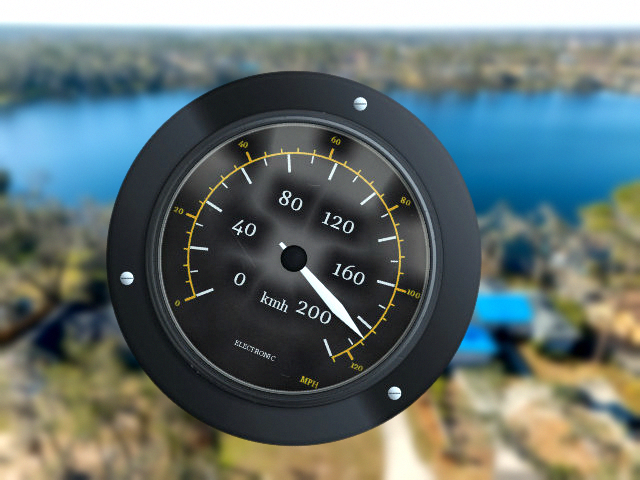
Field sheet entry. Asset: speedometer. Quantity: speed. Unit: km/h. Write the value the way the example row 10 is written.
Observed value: 185
